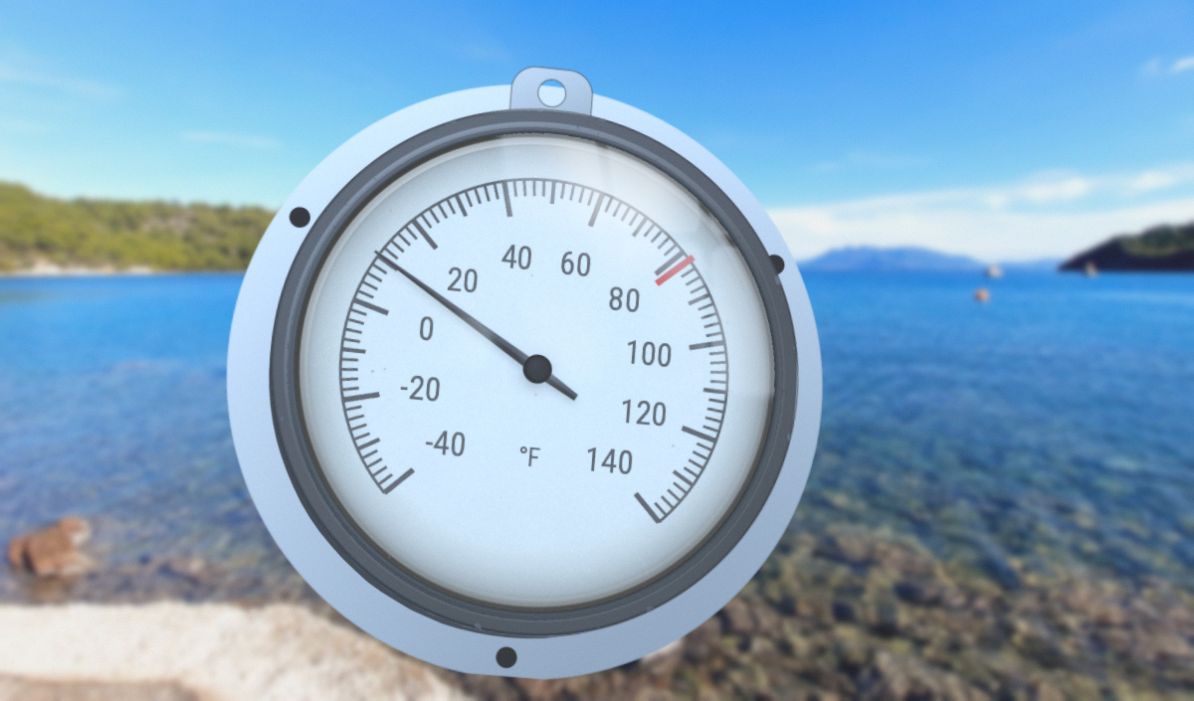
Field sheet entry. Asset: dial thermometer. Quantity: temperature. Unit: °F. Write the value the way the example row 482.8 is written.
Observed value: 10
